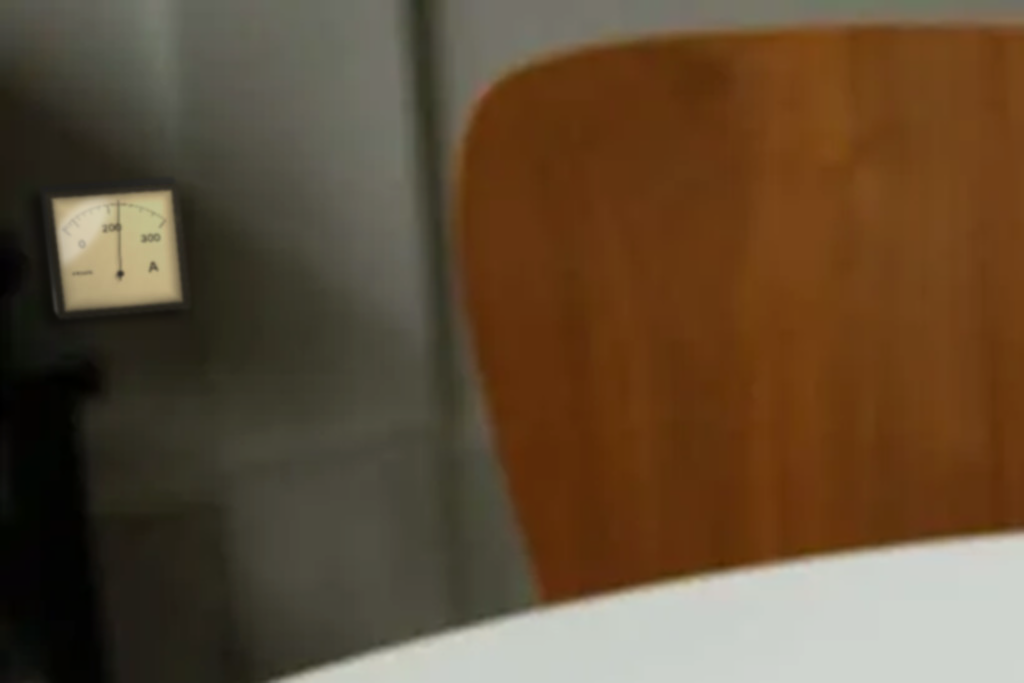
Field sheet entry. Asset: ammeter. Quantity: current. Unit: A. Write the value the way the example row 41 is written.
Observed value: 220
